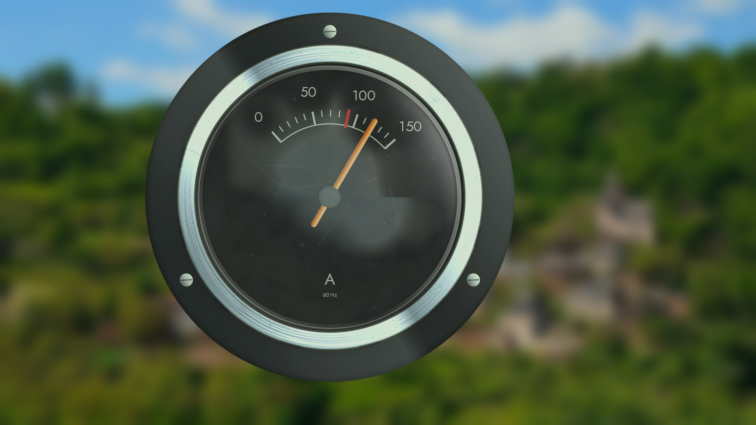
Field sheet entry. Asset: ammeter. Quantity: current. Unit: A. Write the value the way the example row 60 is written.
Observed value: 120
